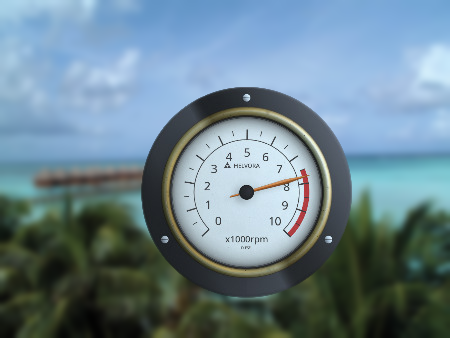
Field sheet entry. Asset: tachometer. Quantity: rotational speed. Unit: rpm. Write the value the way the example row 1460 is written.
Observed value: 7750
